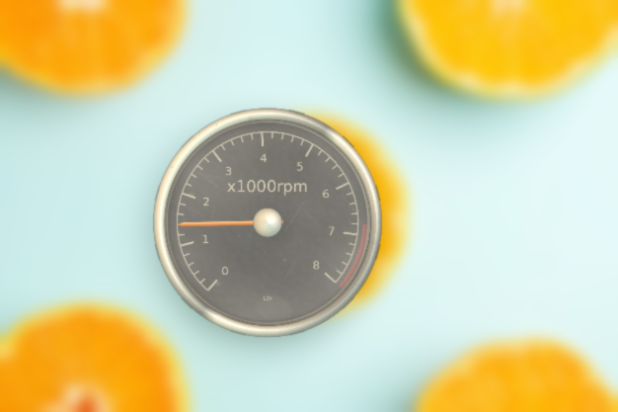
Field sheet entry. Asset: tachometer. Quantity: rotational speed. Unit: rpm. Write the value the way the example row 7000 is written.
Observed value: 1400
